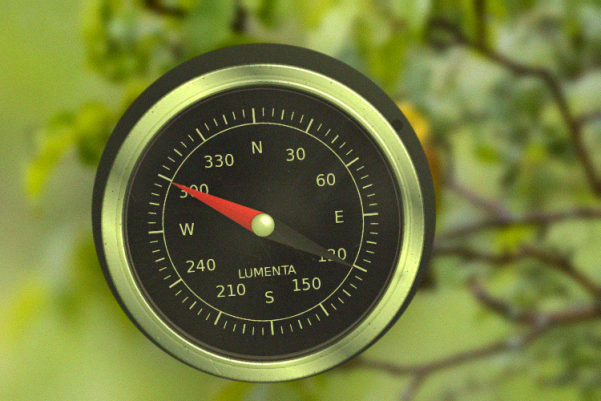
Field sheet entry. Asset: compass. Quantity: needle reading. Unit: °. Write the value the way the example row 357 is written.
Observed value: 300
